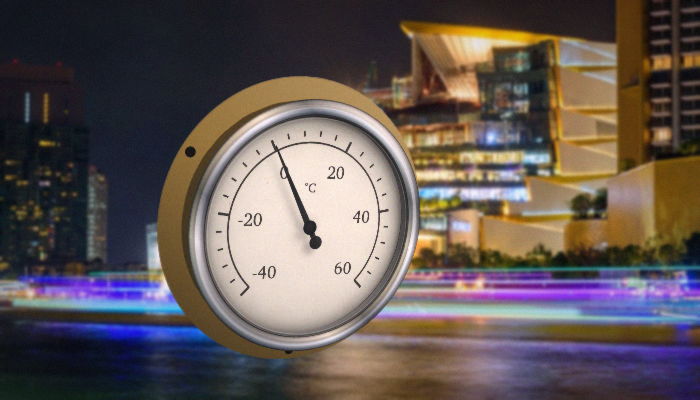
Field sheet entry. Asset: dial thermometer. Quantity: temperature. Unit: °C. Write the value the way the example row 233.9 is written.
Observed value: 0
